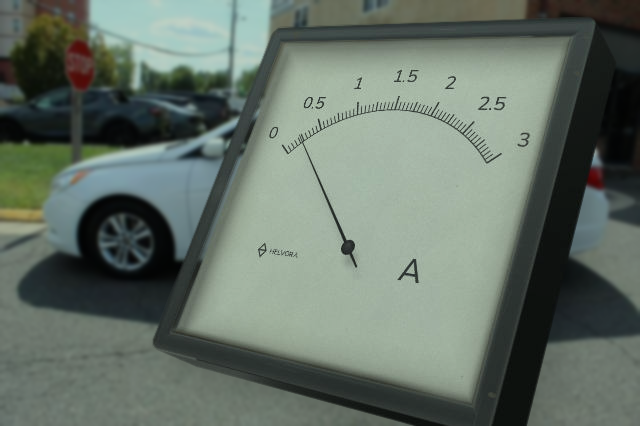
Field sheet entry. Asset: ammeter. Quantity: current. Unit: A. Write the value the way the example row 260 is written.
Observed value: 0.25
